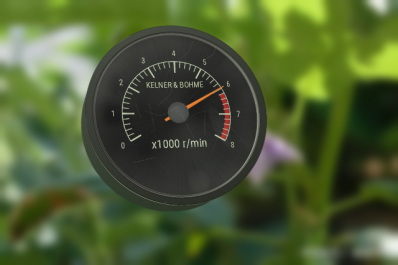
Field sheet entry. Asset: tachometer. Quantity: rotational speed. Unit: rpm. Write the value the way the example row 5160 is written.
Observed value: 6000
